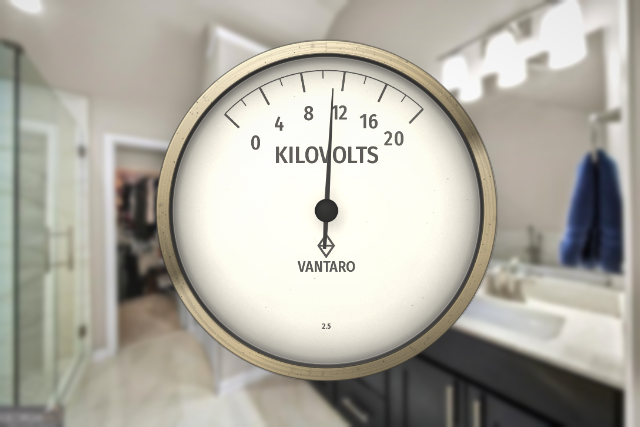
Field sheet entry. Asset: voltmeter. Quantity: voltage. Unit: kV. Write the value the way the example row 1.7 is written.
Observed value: 11
